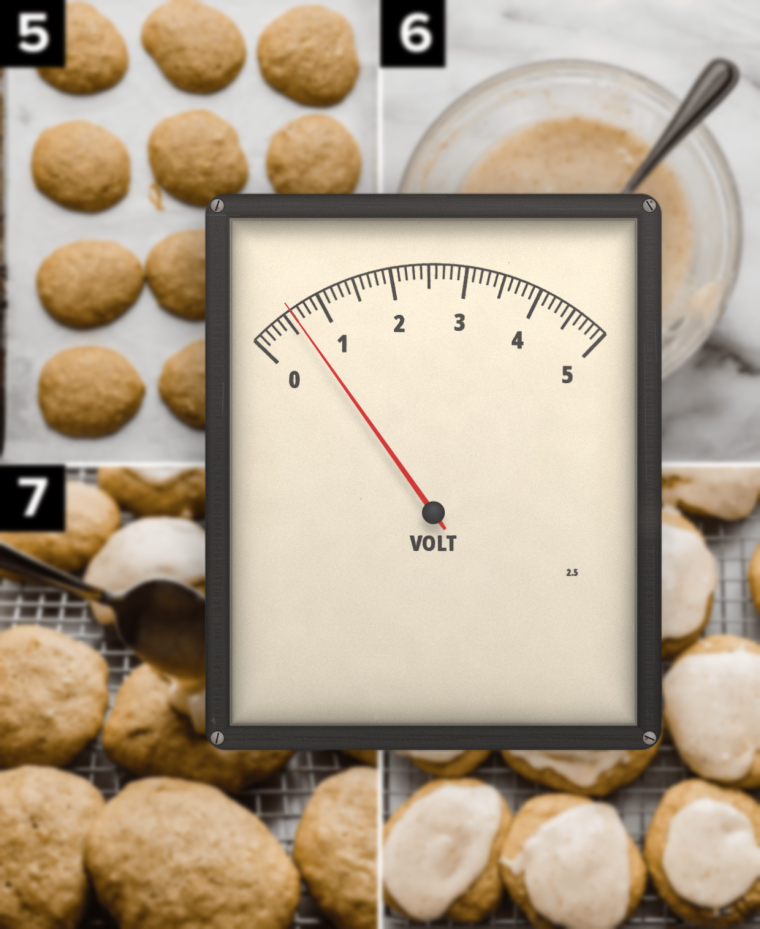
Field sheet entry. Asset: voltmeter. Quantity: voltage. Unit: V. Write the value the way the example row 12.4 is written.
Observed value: 0.6
